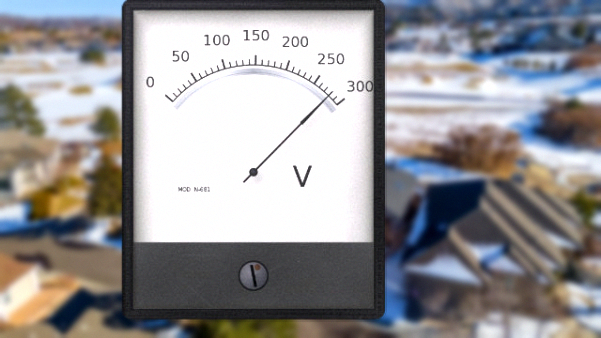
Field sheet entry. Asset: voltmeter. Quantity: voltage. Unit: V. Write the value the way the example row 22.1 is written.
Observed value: 280
